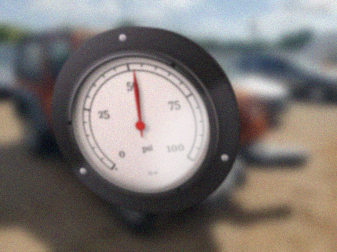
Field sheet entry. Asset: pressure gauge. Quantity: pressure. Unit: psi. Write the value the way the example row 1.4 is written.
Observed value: 52.5
